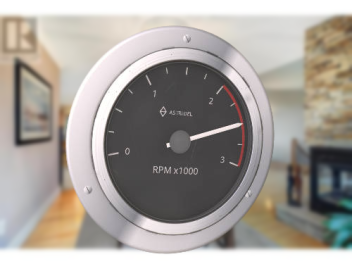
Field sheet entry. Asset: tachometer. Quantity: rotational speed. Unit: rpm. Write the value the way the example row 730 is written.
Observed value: 2500
